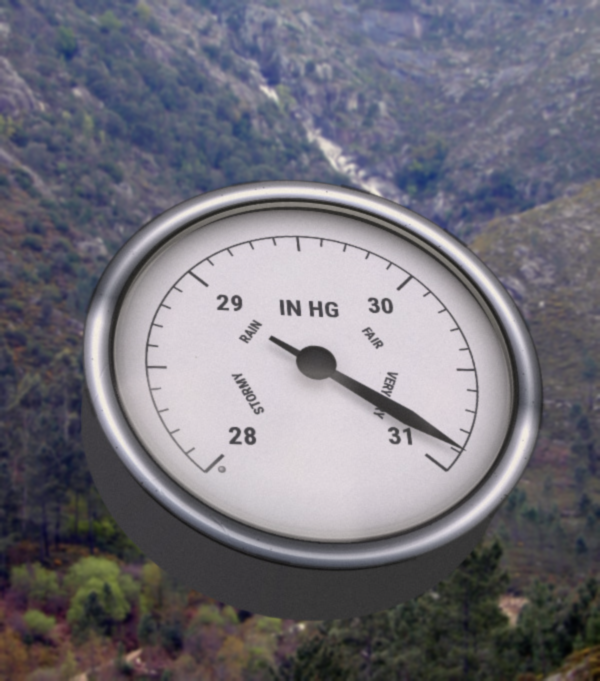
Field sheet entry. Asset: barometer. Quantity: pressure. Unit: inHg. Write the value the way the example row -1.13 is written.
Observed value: 30.9
